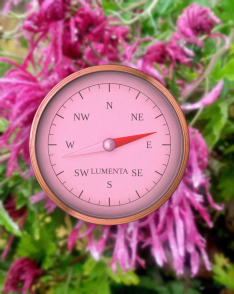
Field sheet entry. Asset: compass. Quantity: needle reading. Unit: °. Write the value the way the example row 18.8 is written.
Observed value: 75
